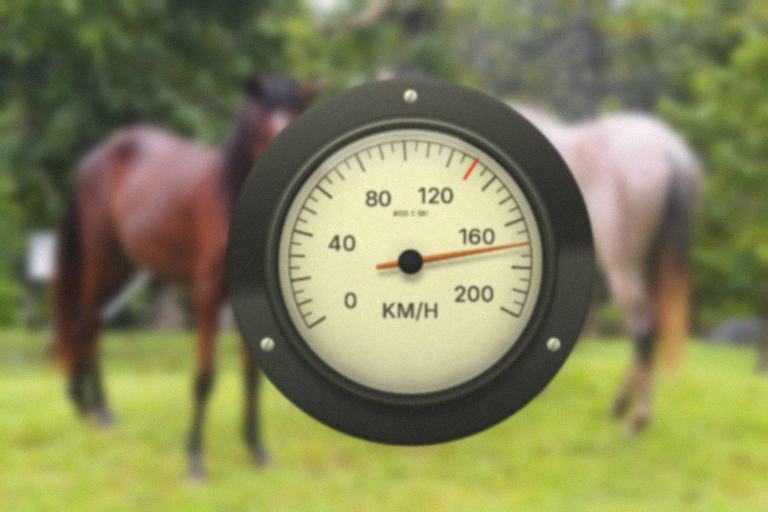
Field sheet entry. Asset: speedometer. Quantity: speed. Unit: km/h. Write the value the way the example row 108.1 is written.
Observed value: 170
